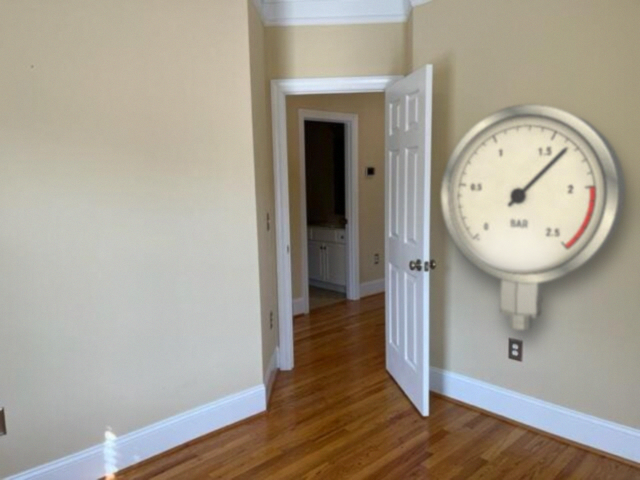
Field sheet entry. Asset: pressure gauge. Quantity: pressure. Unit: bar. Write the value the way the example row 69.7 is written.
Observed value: 1.65
